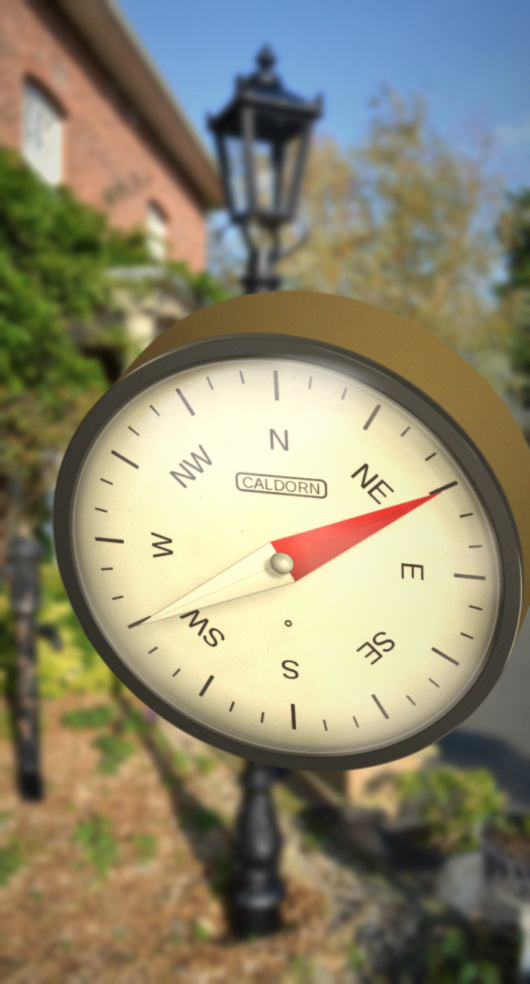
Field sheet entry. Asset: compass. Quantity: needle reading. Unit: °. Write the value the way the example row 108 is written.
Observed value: 60
